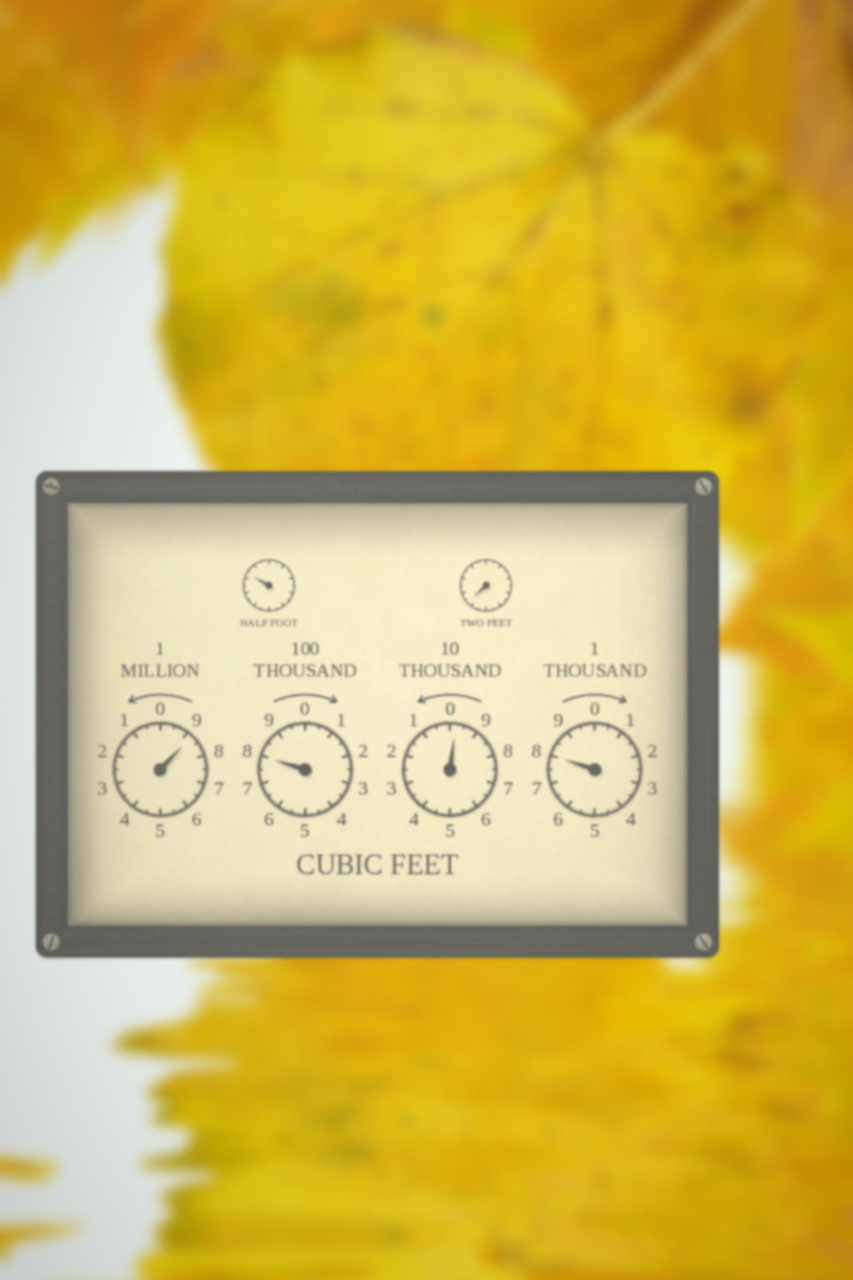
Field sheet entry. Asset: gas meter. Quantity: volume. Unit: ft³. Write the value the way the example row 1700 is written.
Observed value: 879800
